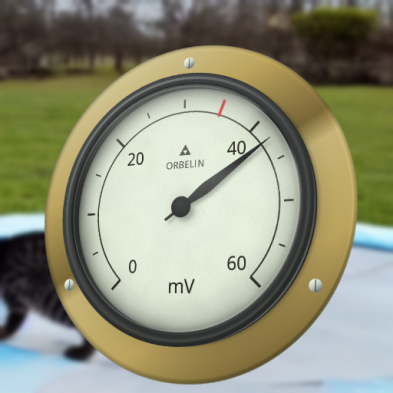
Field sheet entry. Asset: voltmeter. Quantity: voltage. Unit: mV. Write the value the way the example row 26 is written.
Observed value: 42.5
